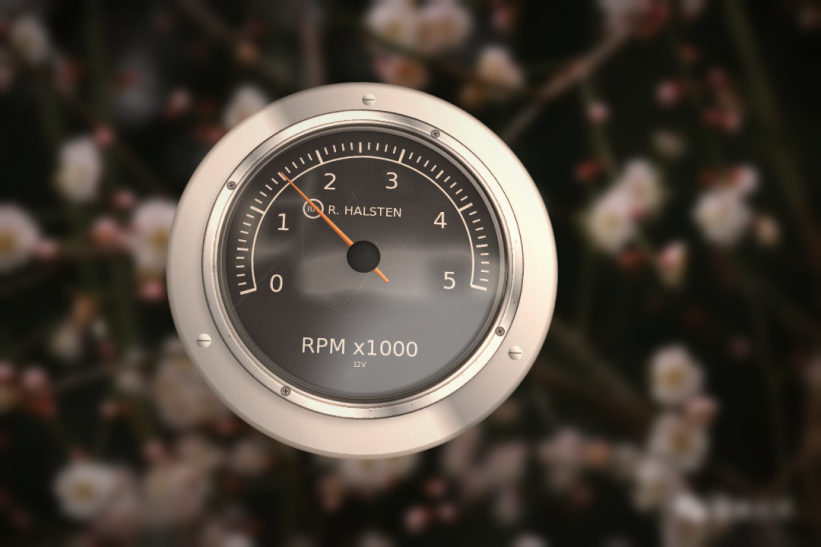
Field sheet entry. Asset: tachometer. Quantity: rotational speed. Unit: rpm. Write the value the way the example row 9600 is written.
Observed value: 1500
